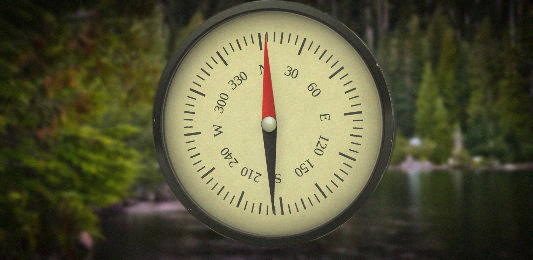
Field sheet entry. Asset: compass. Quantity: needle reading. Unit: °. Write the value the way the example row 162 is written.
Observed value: 5
